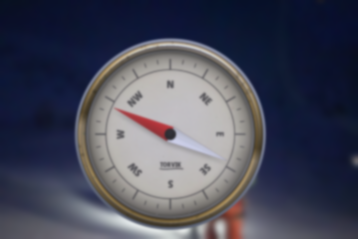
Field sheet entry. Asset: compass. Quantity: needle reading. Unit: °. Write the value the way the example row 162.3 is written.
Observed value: 295
